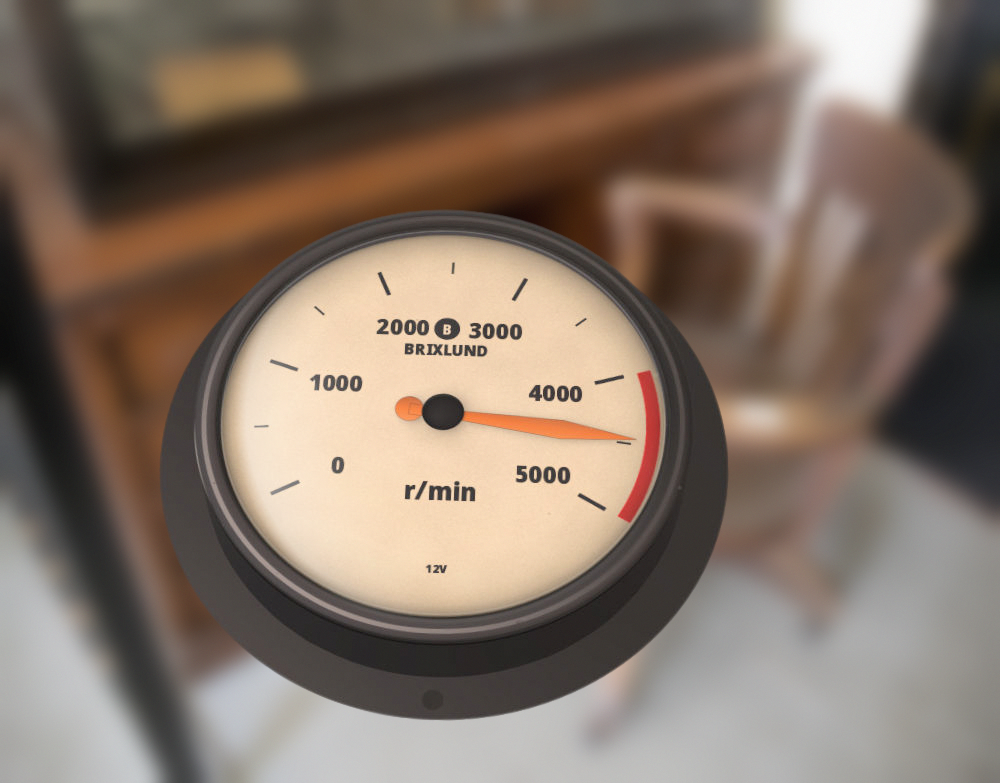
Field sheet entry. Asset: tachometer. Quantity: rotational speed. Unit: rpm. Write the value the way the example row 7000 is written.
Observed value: 4500
